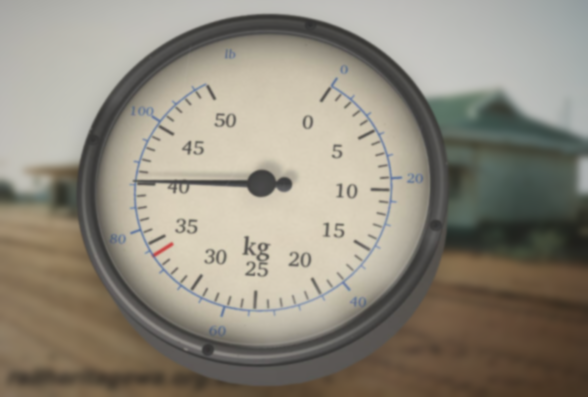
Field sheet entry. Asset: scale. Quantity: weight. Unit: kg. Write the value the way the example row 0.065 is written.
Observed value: 40
